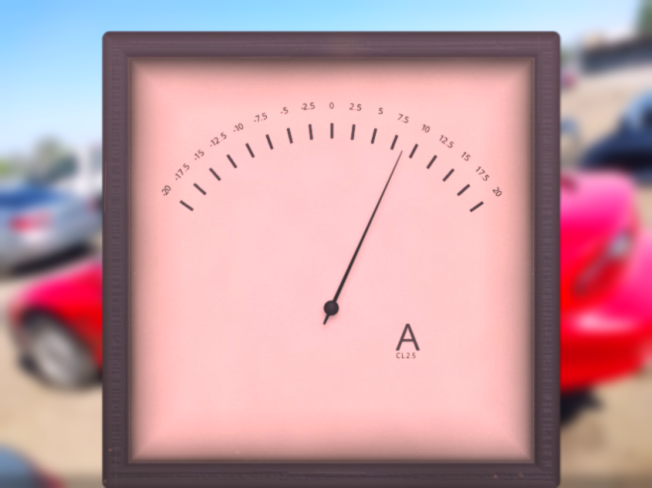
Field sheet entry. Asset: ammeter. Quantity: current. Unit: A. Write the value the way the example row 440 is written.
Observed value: 8.75
